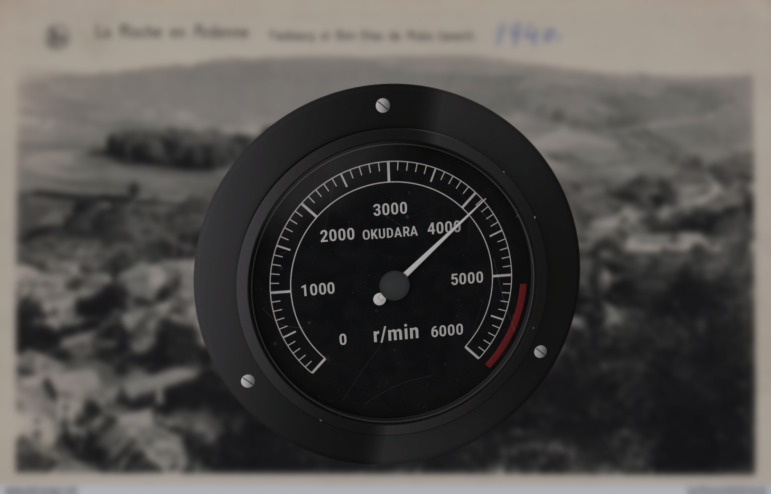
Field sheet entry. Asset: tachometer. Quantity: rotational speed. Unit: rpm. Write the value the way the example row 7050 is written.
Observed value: 4100
